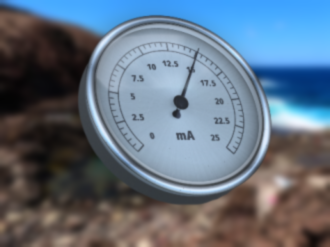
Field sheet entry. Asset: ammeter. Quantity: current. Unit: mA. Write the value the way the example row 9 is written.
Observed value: 15
